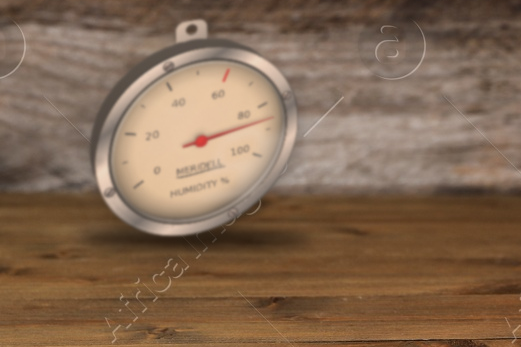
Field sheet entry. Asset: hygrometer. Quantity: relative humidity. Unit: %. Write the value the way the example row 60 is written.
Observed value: 85
